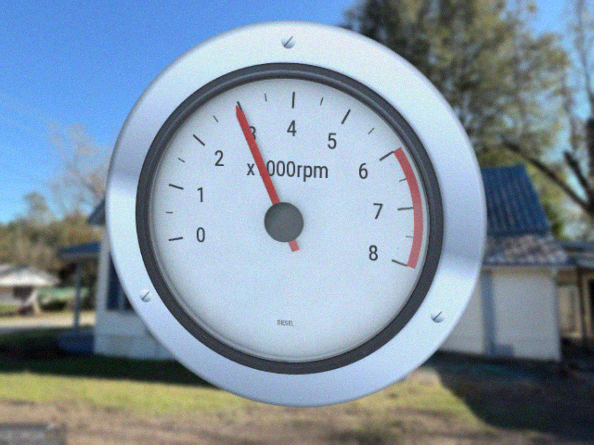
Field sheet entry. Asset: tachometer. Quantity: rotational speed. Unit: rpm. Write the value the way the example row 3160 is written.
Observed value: 3000
